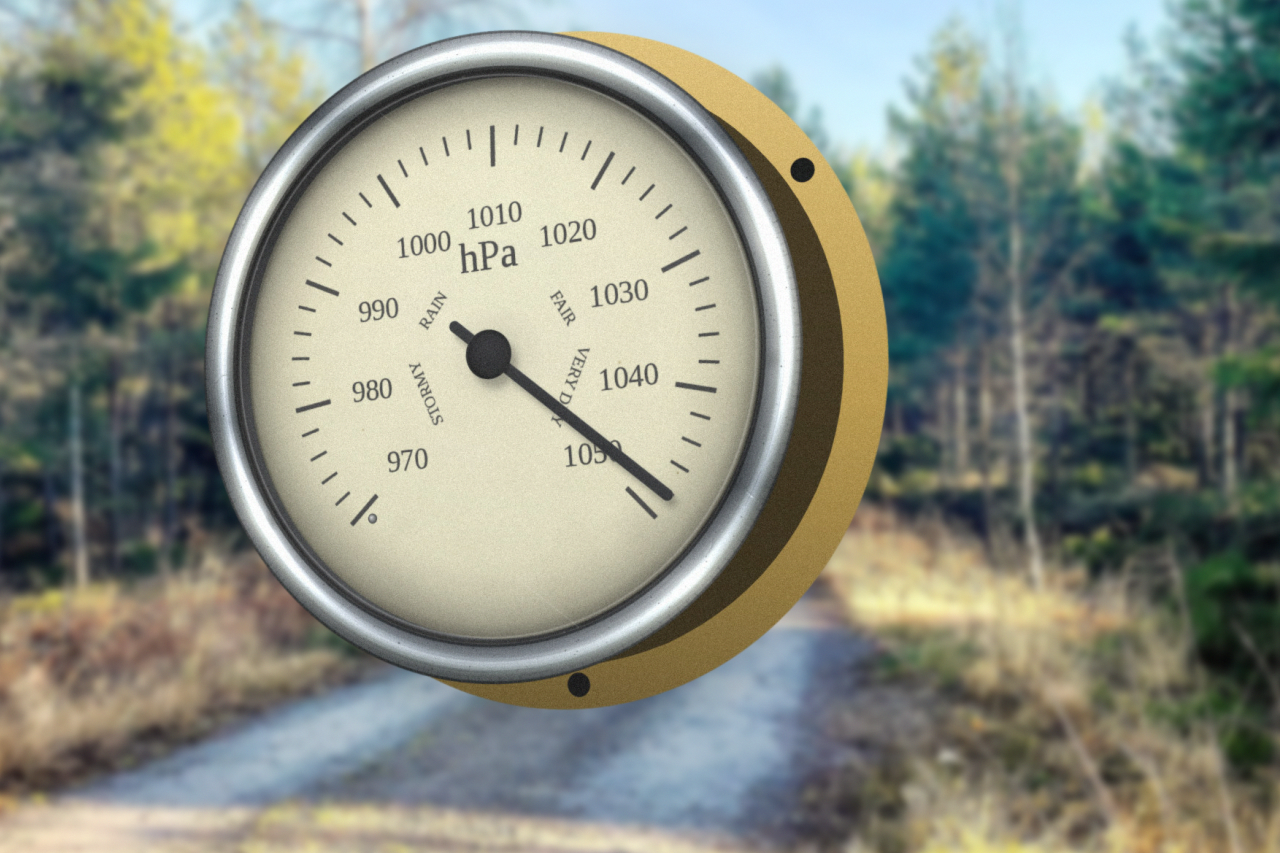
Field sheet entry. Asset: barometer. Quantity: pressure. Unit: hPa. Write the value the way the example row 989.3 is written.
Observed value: 1048
